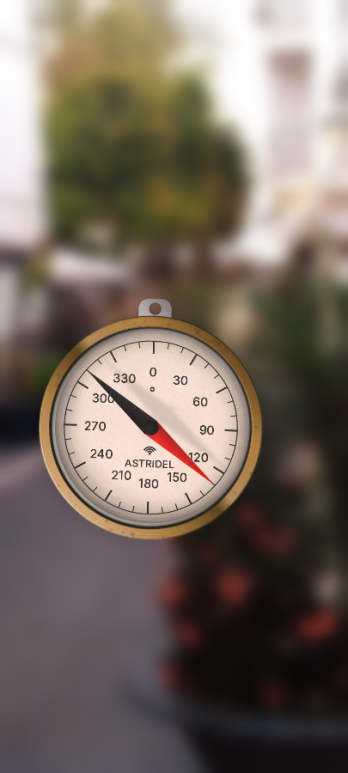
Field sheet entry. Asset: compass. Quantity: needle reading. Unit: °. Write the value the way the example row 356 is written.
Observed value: 130
